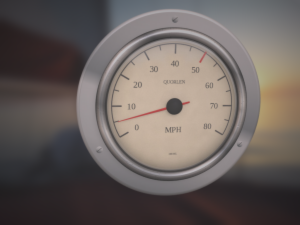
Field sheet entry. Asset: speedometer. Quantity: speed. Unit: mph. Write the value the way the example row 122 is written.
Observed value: 5
